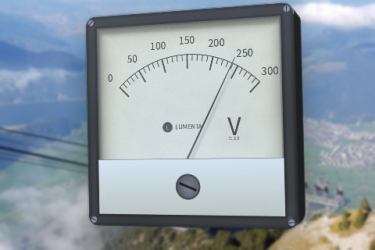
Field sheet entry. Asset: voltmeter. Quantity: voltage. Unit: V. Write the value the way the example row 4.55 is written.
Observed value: 240
